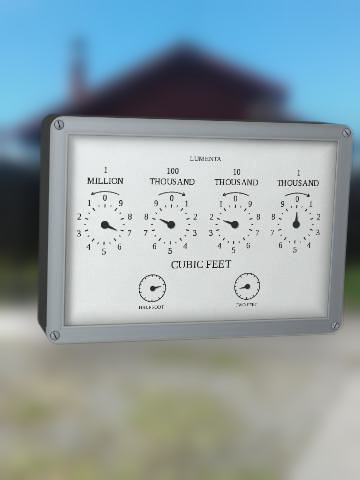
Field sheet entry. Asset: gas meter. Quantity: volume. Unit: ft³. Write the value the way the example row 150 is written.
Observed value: 682000
